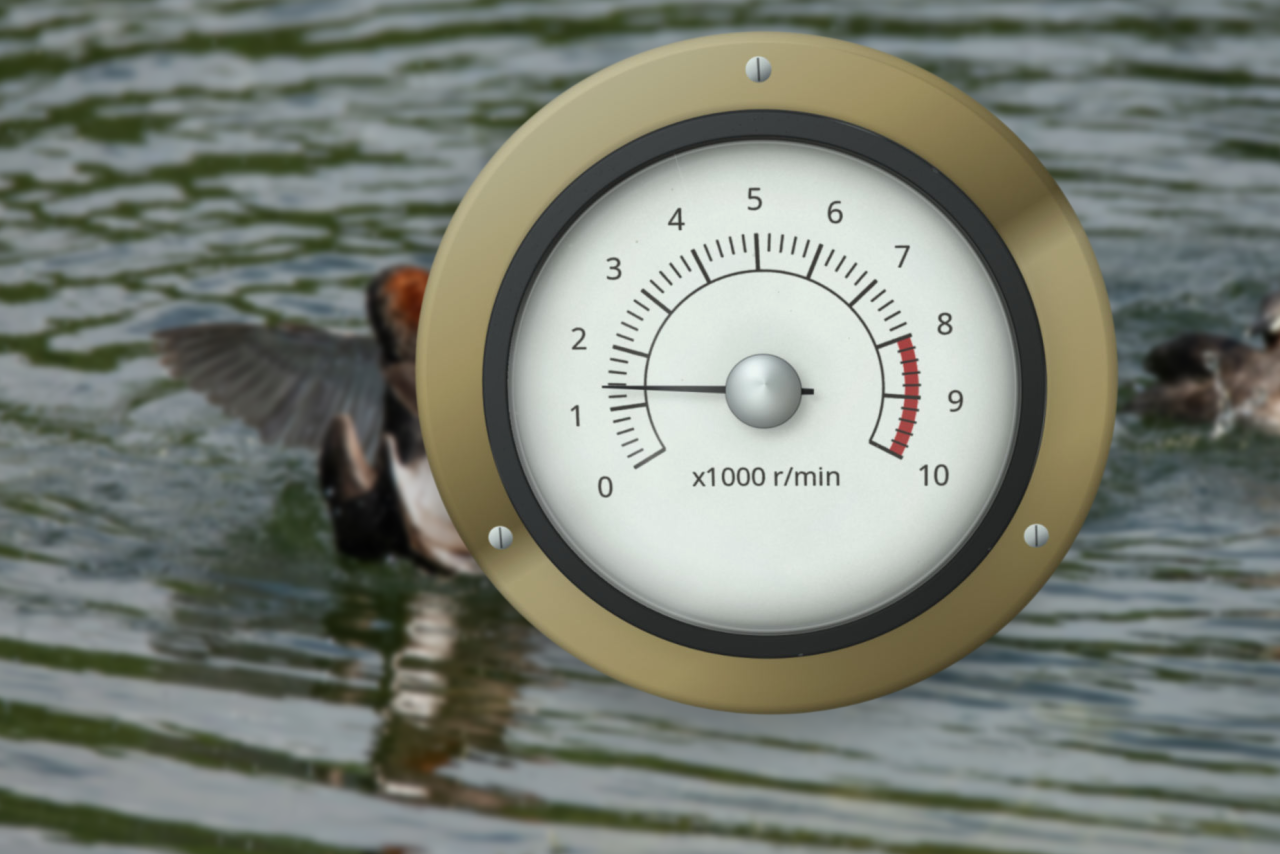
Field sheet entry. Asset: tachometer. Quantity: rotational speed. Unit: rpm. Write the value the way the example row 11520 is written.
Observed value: 1400
